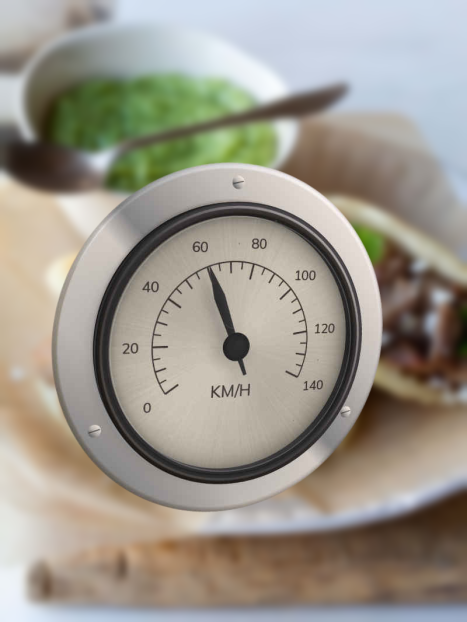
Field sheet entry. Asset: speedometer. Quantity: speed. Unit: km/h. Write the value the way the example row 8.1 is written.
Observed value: 60
